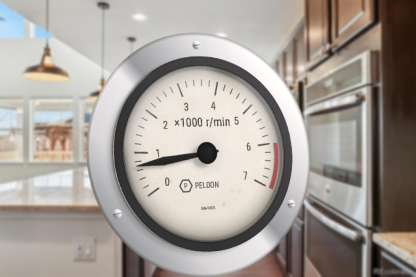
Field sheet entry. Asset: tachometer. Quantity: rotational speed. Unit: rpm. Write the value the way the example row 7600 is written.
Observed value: 700
